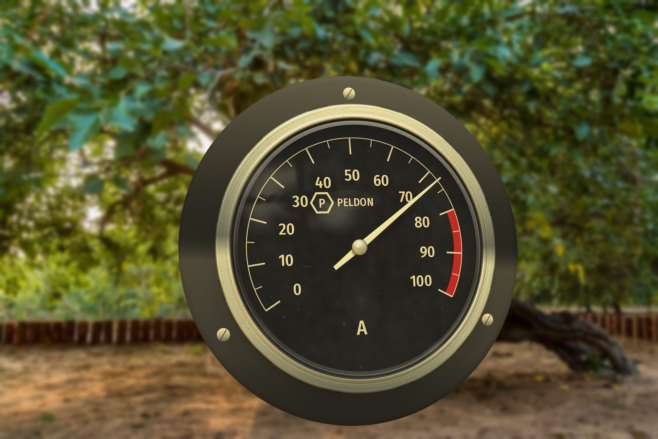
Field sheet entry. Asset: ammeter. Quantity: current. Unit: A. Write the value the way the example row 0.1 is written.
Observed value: 72.5
